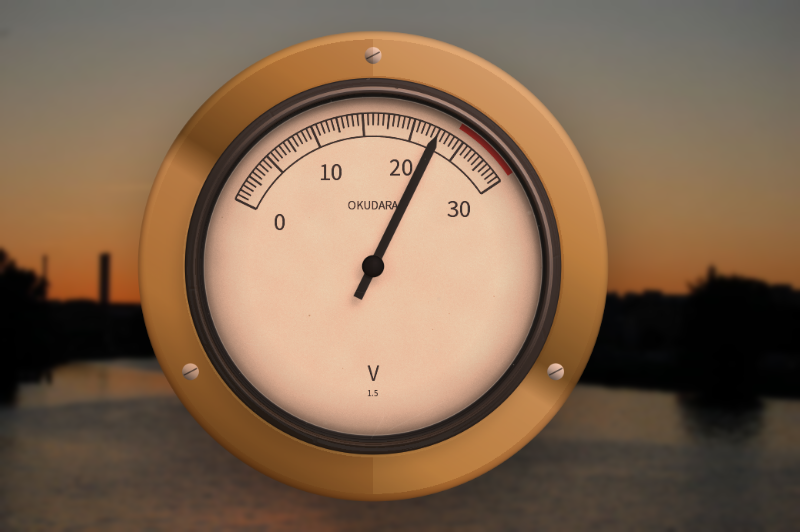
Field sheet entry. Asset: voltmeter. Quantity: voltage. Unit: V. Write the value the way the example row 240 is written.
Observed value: 22.5
